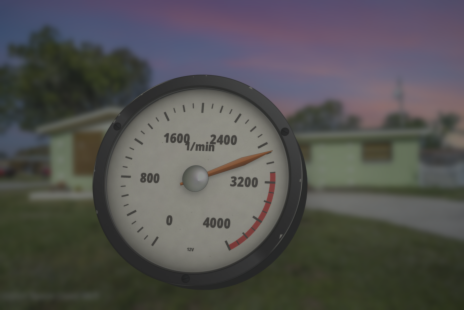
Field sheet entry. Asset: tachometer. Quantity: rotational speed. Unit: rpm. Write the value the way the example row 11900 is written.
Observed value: 2900
